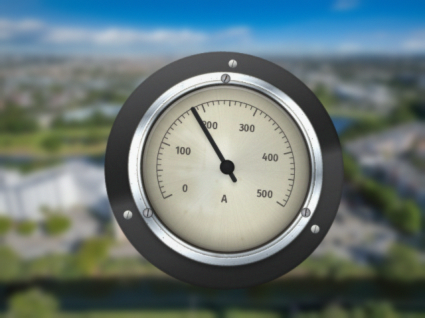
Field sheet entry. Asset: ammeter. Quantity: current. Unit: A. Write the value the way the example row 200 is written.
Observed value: 180
